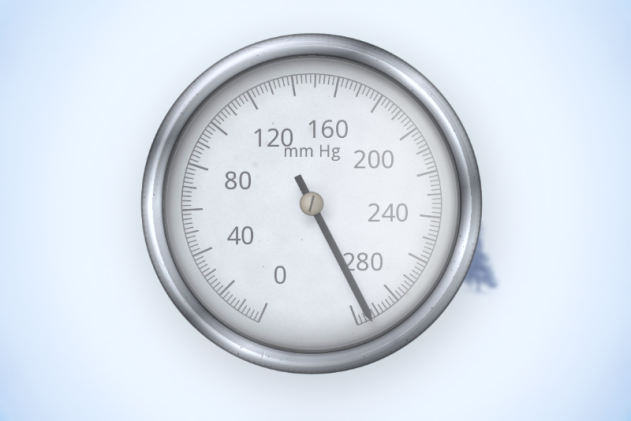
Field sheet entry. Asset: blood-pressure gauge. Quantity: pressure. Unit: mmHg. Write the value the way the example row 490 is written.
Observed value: 294
